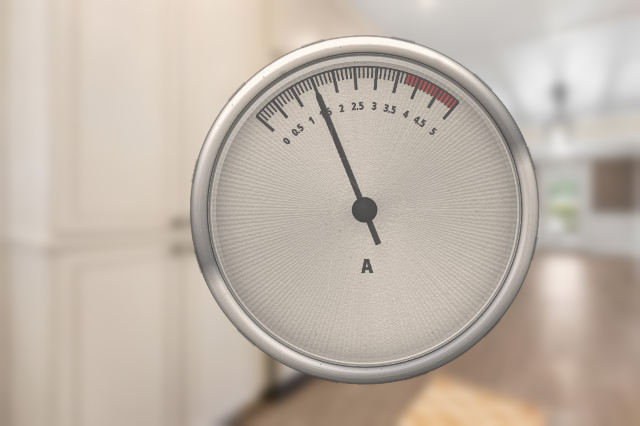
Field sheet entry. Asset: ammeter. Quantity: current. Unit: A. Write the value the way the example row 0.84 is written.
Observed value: 1.5
